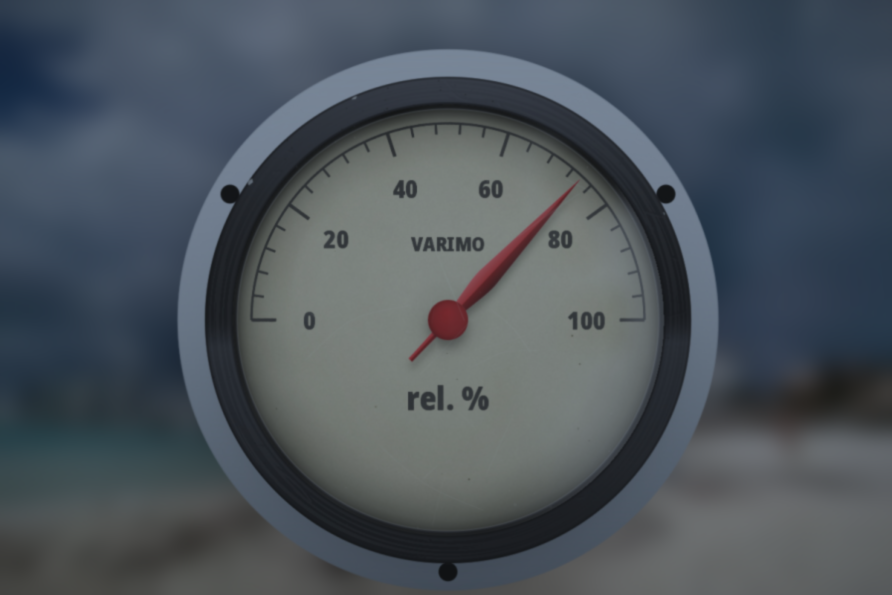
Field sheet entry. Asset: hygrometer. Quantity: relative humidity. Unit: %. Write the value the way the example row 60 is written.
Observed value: 74
